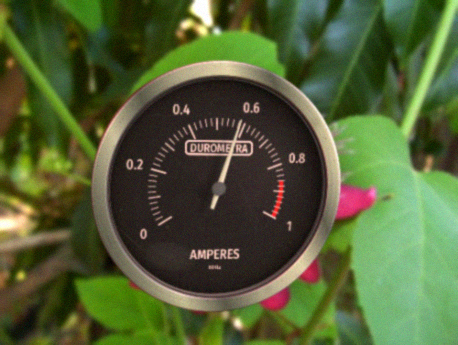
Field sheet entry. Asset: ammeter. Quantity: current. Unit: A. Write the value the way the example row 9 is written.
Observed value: 0.58
